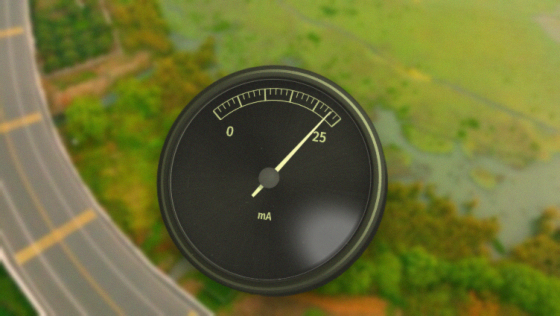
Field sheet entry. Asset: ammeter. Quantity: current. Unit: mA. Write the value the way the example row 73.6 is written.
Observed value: 23
